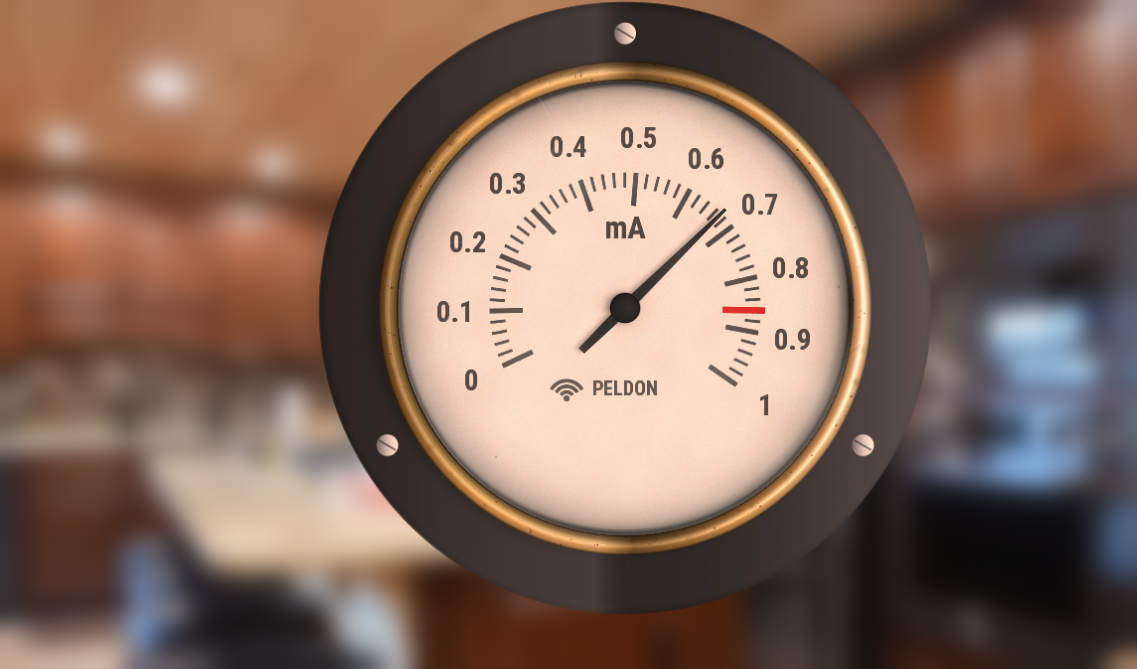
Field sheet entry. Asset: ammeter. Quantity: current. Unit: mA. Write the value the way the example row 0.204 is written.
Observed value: 0.67
